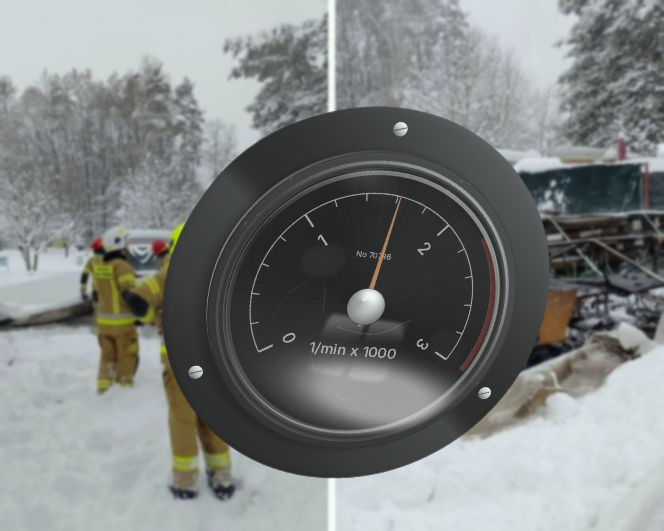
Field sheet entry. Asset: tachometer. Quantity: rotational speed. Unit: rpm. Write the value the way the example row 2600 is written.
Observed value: 1600
